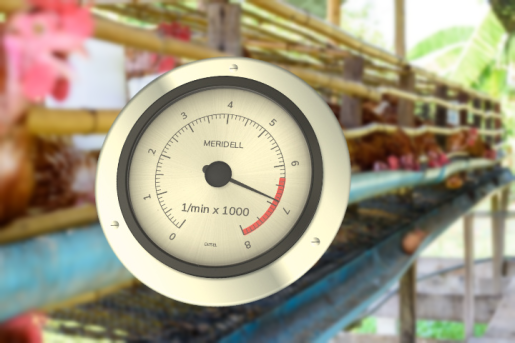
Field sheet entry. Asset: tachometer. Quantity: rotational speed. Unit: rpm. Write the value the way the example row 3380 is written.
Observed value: 6900
